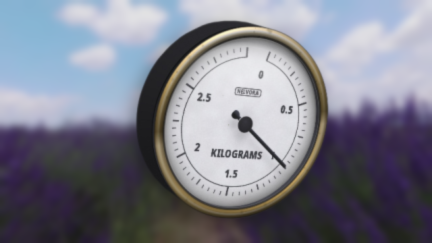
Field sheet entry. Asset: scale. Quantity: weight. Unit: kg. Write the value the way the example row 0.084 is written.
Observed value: 1
